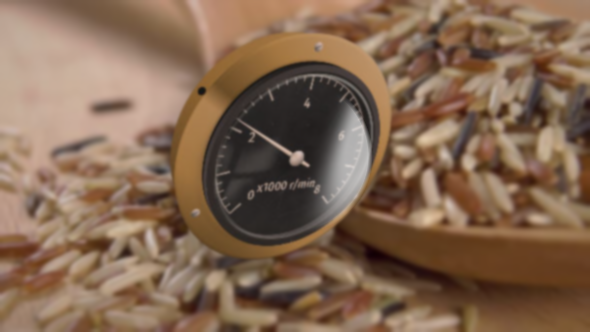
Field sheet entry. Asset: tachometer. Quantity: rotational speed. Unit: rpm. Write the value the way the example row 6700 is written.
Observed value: 2200
